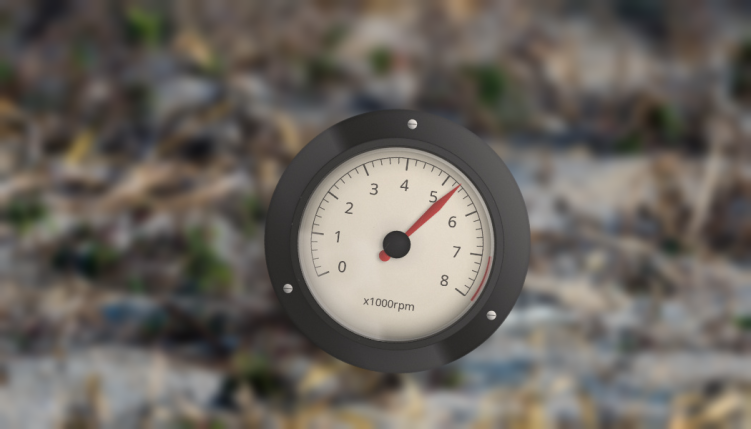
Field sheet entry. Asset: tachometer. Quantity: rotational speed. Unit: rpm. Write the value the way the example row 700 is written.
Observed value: 5300
